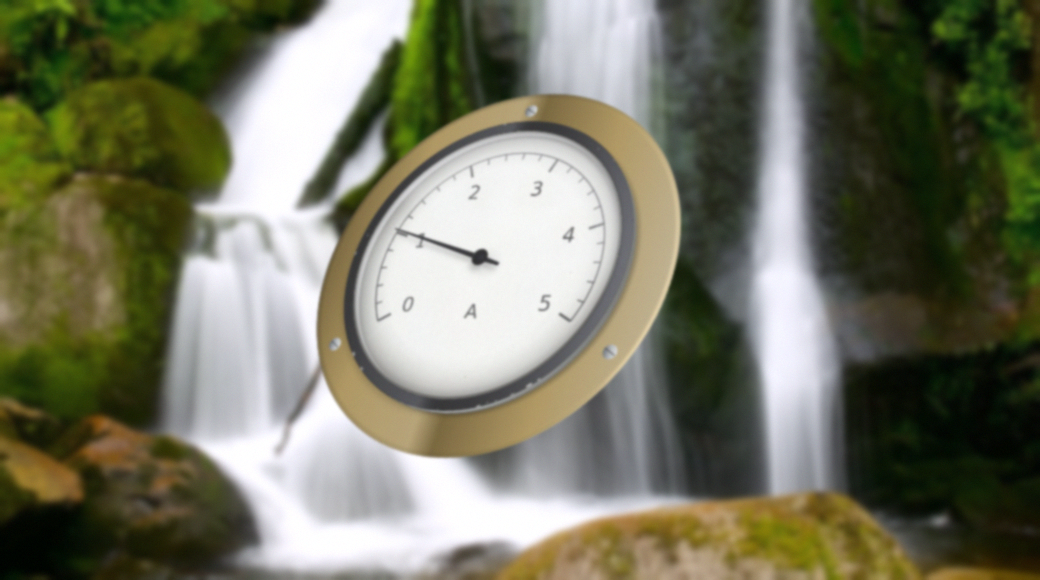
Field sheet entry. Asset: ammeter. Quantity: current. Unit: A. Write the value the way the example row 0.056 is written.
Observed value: 1
